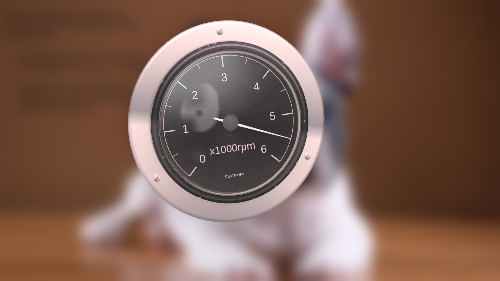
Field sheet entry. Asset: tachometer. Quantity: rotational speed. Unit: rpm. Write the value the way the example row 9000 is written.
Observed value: 5500
